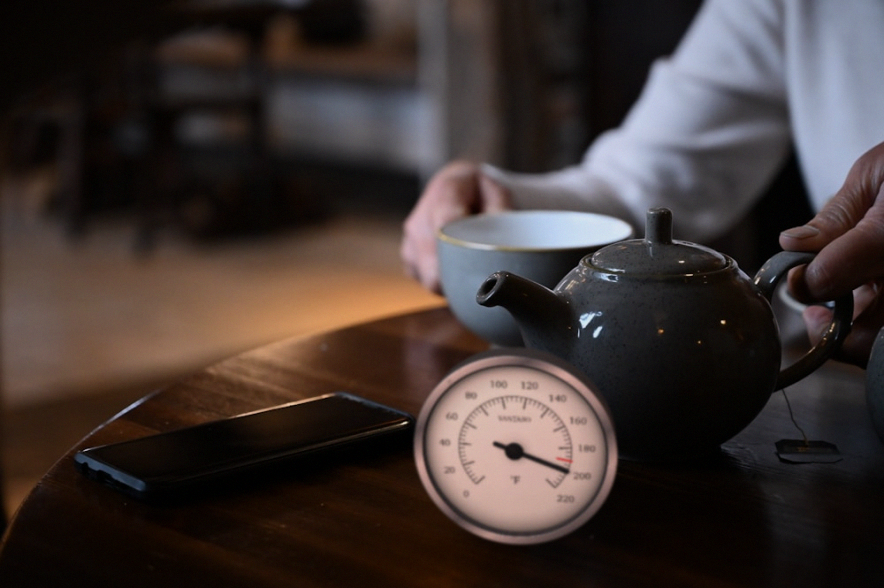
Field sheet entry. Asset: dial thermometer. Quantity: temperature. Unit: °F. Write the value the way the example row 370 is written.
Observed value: 200
